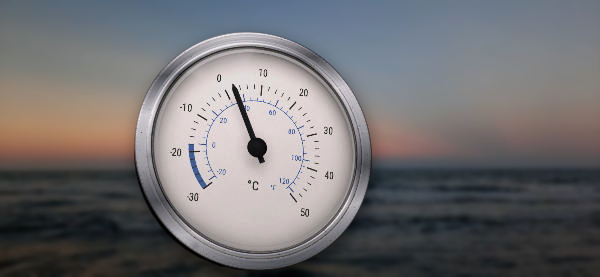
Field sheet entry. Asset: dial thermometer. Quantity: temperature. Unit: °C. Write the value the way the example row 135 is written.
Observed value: 2
